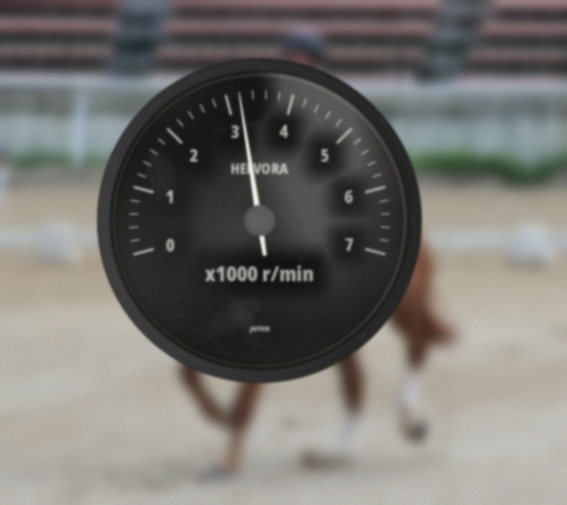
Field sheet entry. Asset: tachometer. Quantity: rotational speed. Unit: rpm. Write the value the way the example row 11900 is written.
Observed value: 3200
